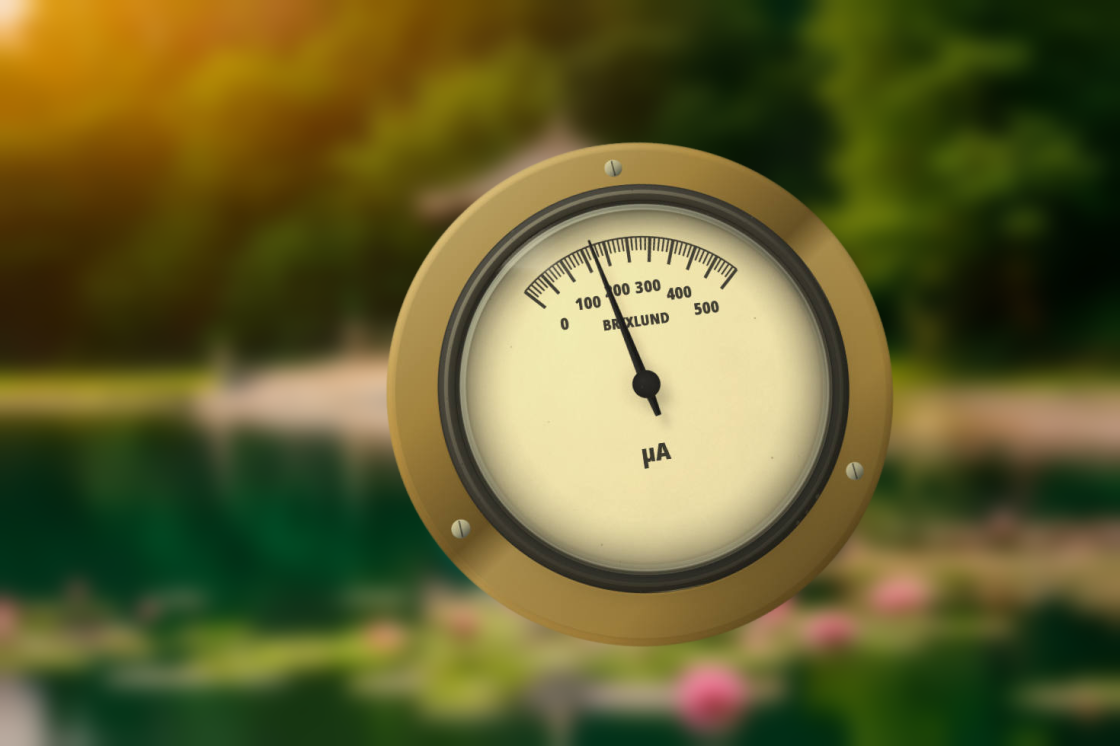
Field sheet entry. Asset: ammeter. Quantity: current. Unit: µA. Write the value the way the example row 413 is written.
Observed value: 170
